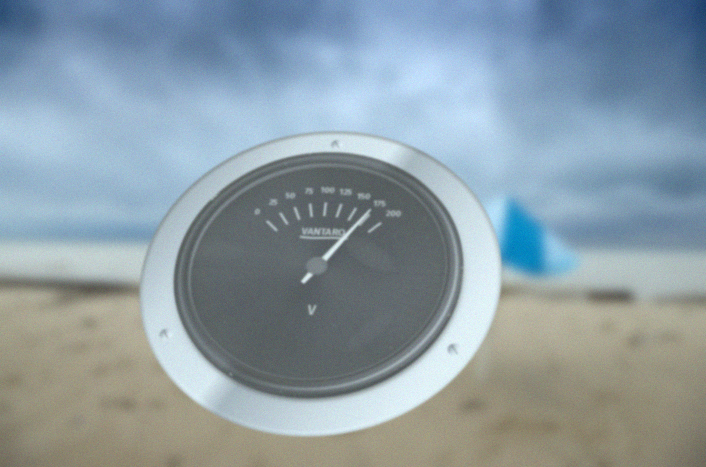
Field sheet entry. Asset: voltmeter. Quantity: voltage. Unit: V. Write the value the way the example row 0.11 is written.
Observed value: 175
